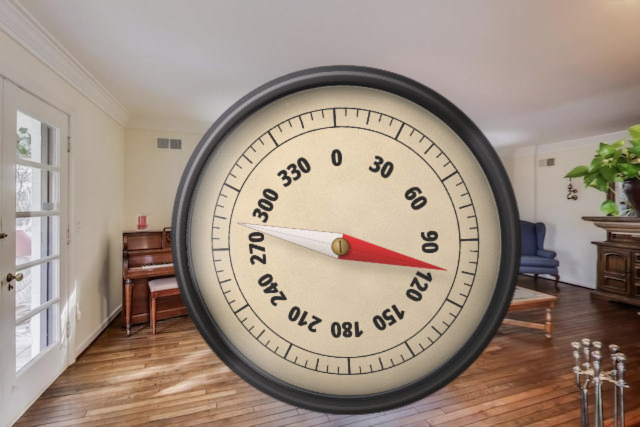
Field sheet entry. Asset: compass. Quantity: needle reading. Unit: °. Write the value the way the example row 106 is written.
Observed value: 105
